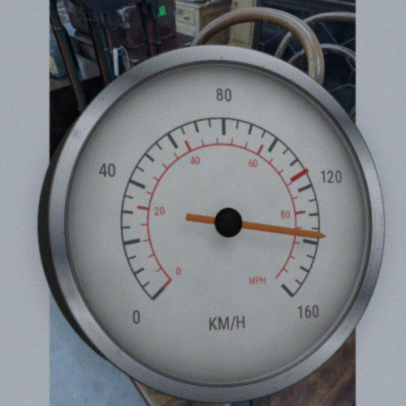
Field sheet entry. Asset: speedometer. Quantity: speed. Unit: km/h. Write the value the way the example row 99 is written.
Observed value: 137.5
